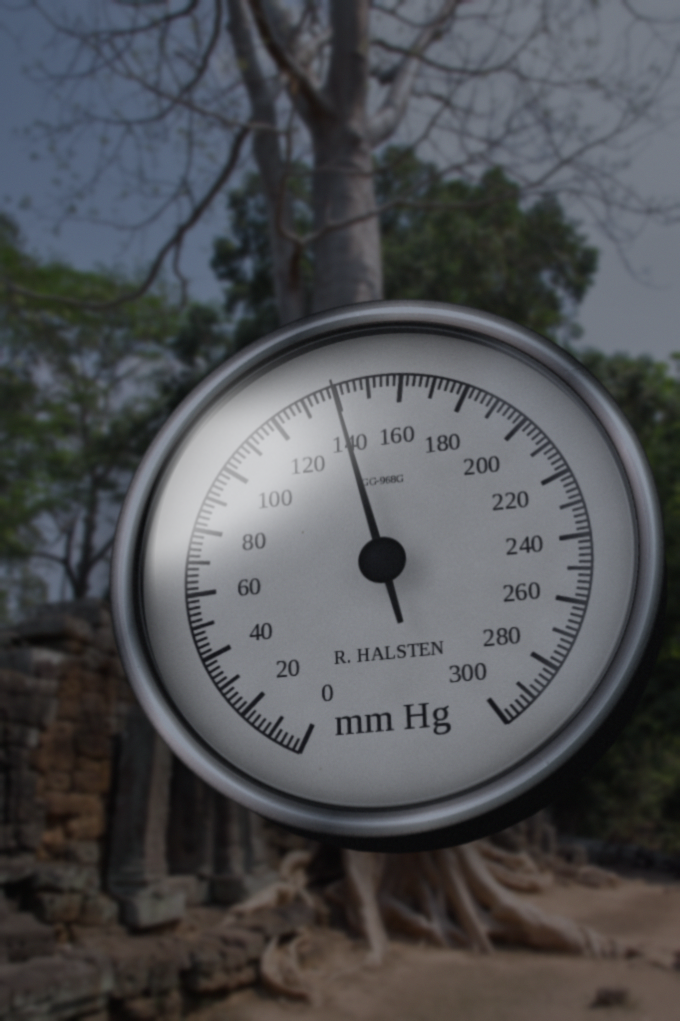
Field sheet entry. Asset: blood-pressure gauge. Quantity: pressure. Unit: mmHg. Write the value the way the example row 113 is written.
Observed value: 140
